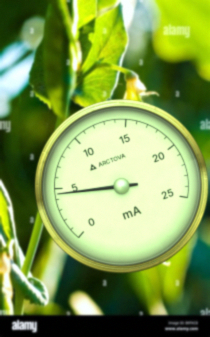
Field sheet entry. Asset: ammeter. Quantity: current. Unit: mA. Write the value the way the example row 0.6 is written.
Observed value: 4.5
